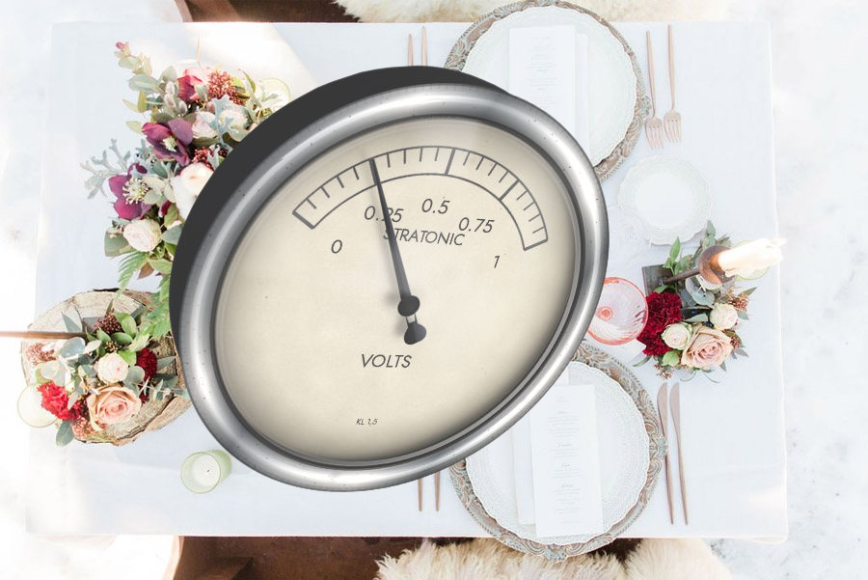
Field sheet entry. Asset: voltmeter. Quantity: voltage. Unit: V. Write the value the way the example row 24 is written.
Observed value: 0.25
